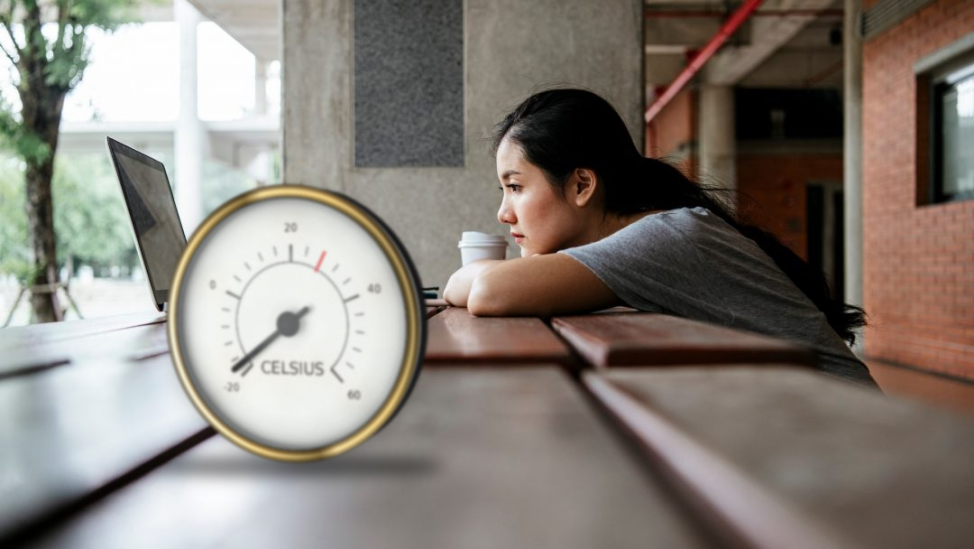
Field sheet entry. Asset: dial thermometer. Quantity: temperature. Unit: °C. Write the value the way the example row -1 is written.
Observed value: -18
